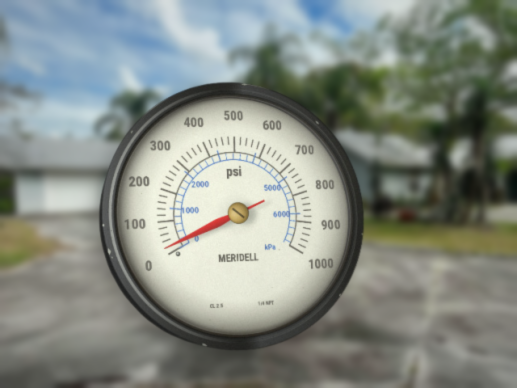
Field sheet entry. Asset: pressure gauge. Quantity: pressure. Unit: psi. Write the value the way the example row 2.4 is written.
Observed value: 20
